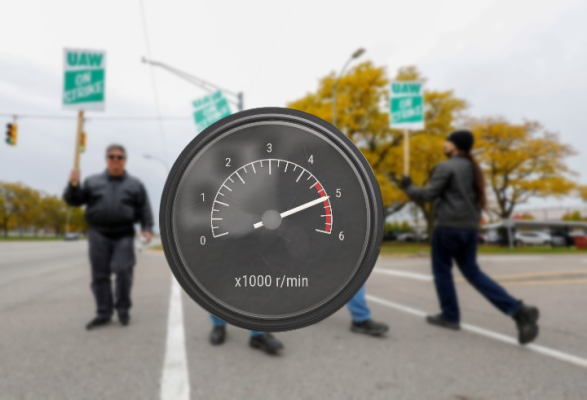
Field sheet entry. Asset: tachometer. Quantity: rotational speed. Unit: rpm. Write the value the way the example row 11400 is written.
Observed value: 5000
